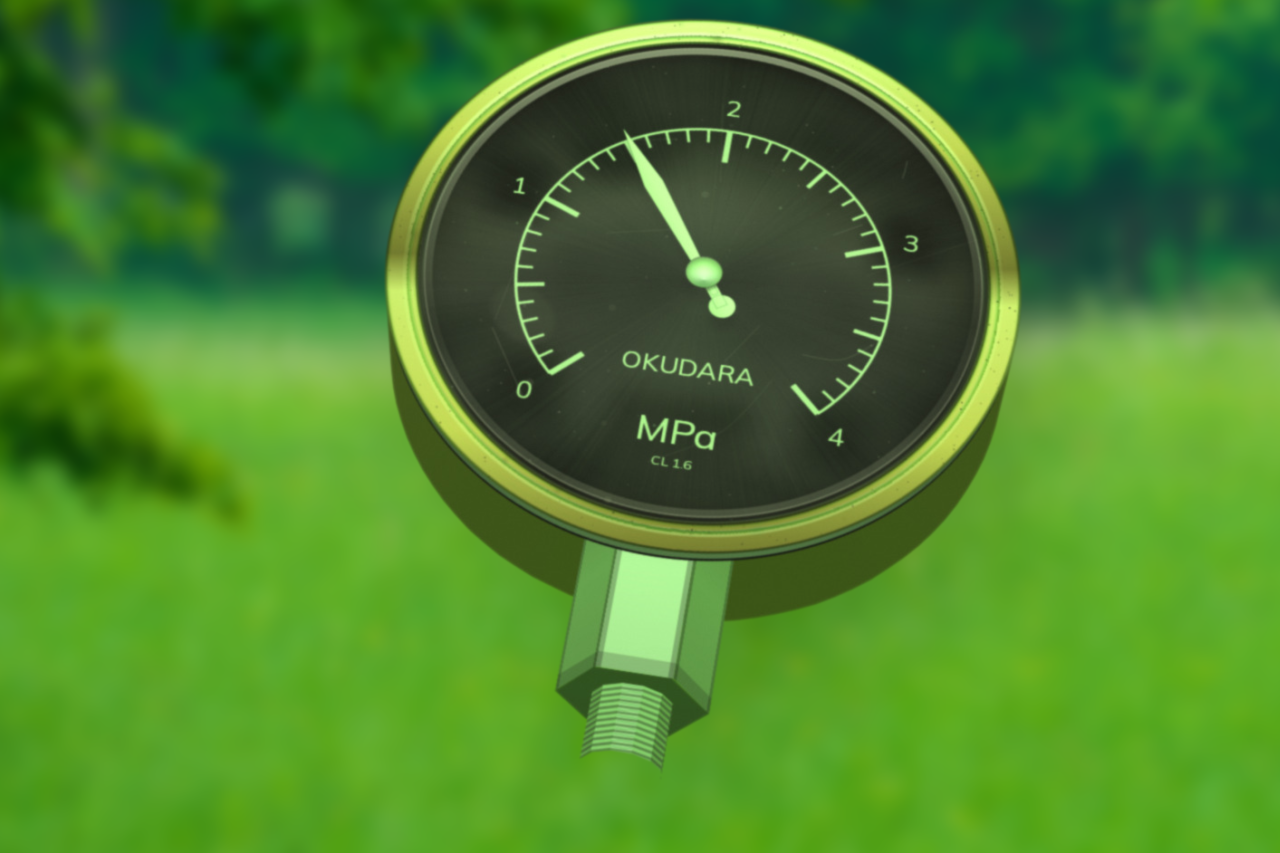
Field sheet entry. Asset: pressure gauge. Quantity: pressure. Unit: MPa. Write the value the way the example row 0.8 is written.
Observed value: 1.5
